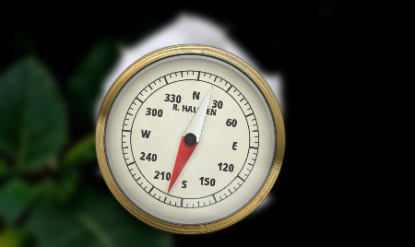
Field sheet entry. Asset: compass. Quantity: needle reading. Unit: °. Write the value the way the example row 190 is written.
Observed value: 195
